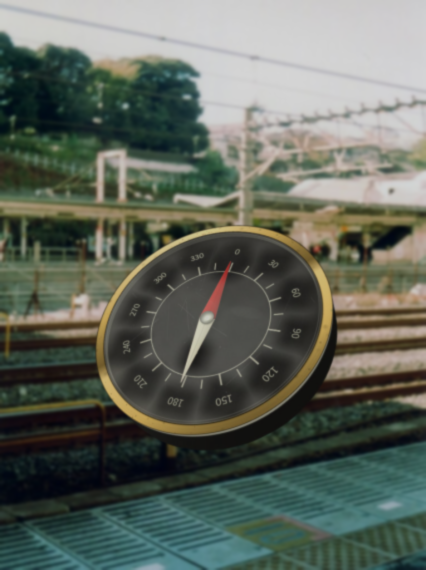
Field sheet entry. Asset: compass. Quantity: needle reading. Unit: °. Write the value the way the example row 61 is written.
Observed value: 0
